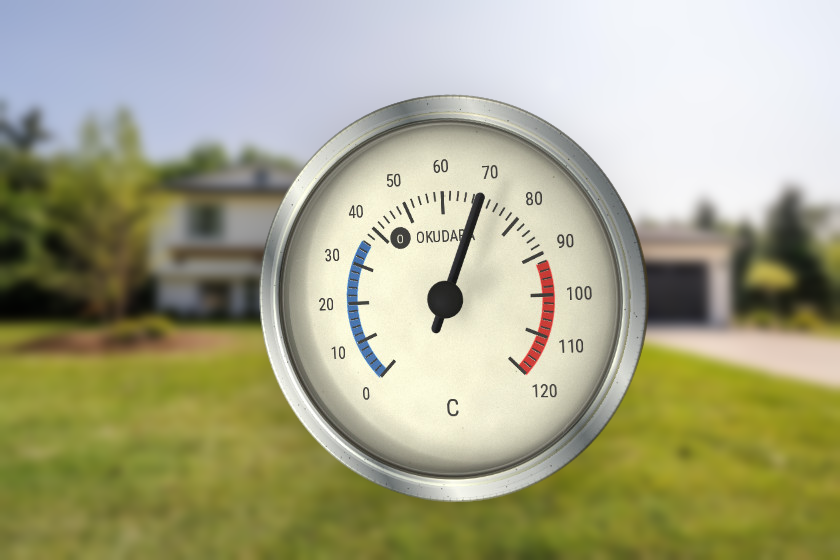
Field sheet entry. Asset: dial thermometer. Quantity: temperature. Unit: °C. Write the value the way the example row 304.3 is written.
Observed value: 70
